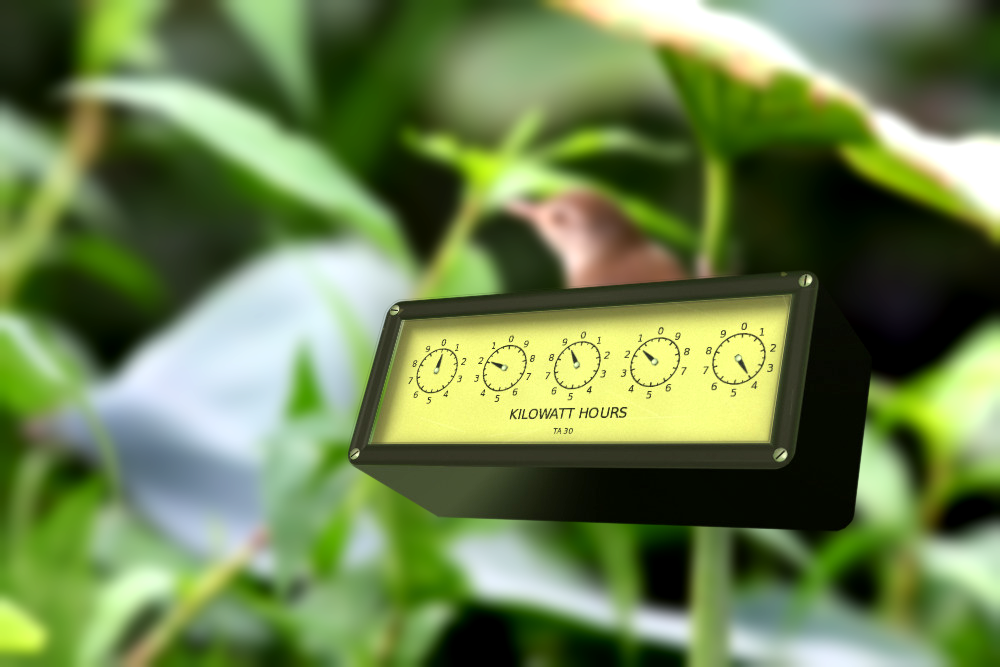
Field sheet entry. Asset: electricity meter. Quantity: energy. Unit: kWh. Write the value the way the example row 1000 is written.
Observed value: 1914
